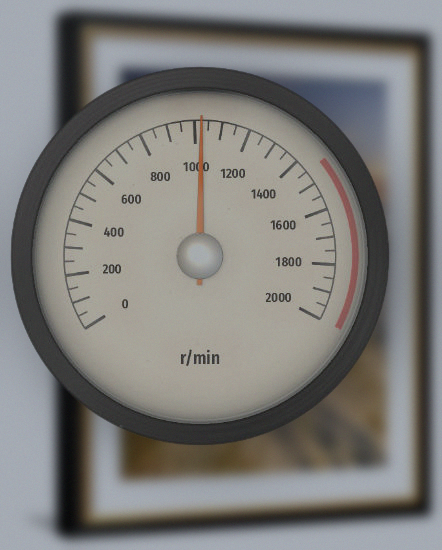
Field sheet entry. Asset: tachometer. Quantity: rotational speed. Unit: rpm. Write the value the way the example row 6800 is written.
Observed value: 1025
